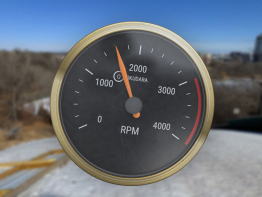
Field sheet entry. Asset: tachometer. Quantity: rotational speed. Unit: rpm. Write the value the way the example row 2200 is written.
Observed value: 1600
